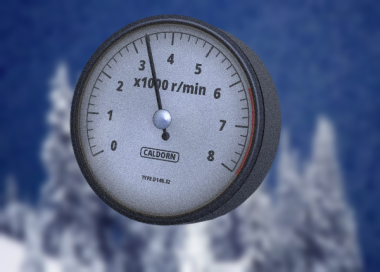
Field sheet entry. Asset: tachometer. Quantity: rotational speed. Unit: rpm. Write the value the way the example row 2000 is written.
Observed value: 3400
